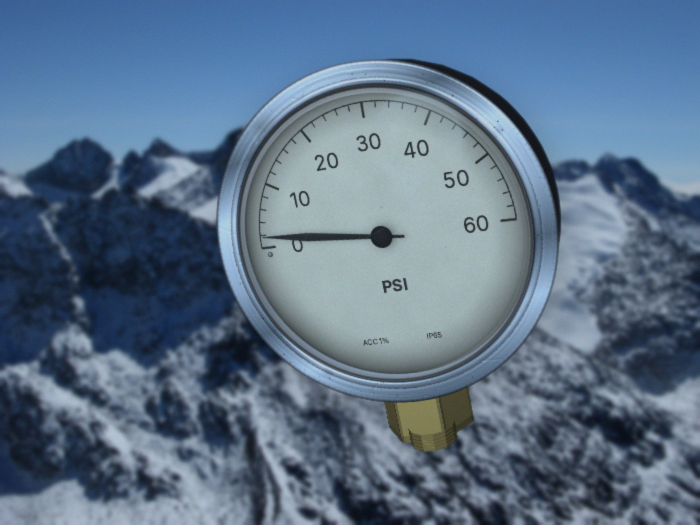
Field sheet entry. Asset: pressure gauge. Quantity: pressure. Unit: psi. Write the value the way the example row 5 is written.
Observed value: 2
